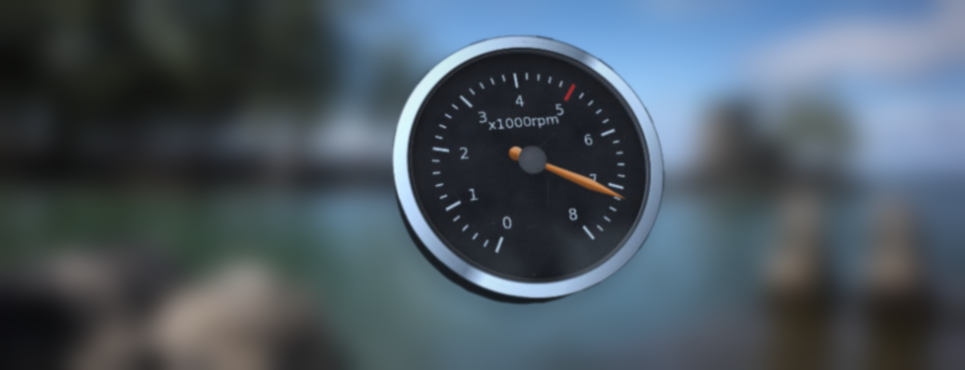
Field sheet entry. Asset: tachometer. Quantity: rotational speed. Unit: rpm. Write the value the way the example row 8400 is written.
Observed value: 7200
